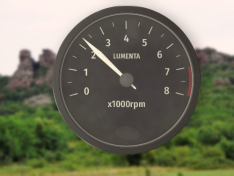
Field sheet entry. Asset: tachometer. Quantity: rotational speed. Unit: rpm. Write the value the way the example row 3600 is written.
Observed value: 2250
